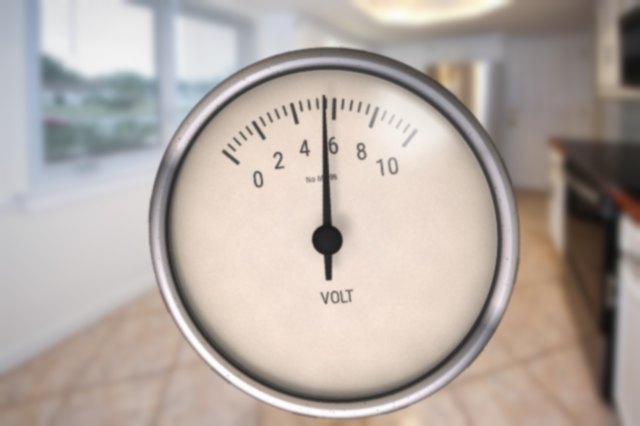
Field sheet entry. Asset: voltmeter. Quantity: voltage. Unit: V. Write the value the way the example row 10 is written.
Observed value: 5.6
